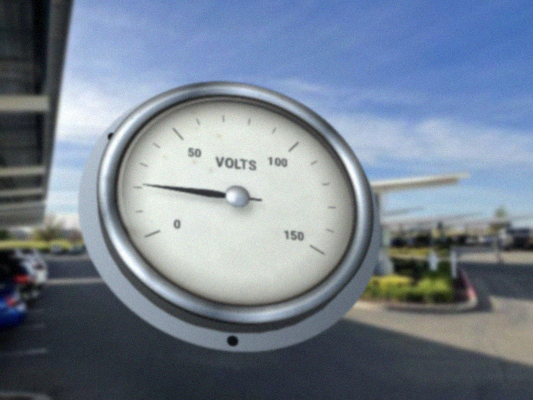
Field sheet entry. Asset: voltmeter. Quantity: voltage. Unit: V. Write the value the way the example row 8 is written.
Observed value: 20
